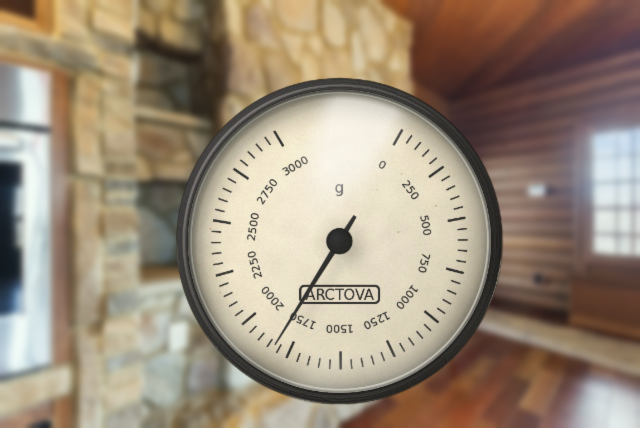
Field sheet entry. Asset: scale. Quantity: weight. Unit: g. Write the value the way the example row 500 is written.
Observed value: 1825
